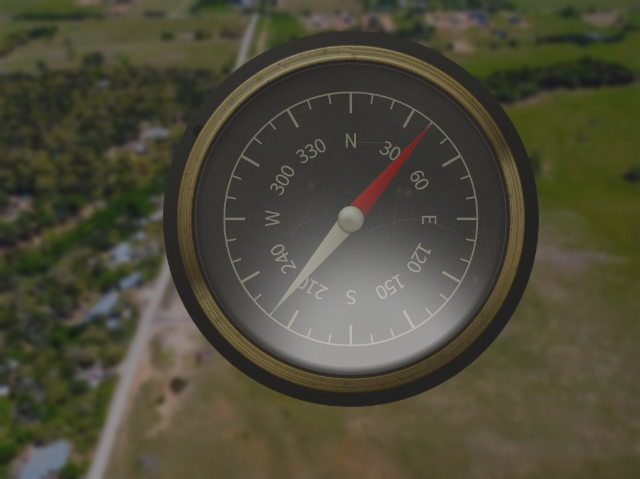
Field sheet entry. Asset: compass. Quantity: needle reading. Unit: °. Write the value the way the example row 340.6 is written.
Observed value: 40
